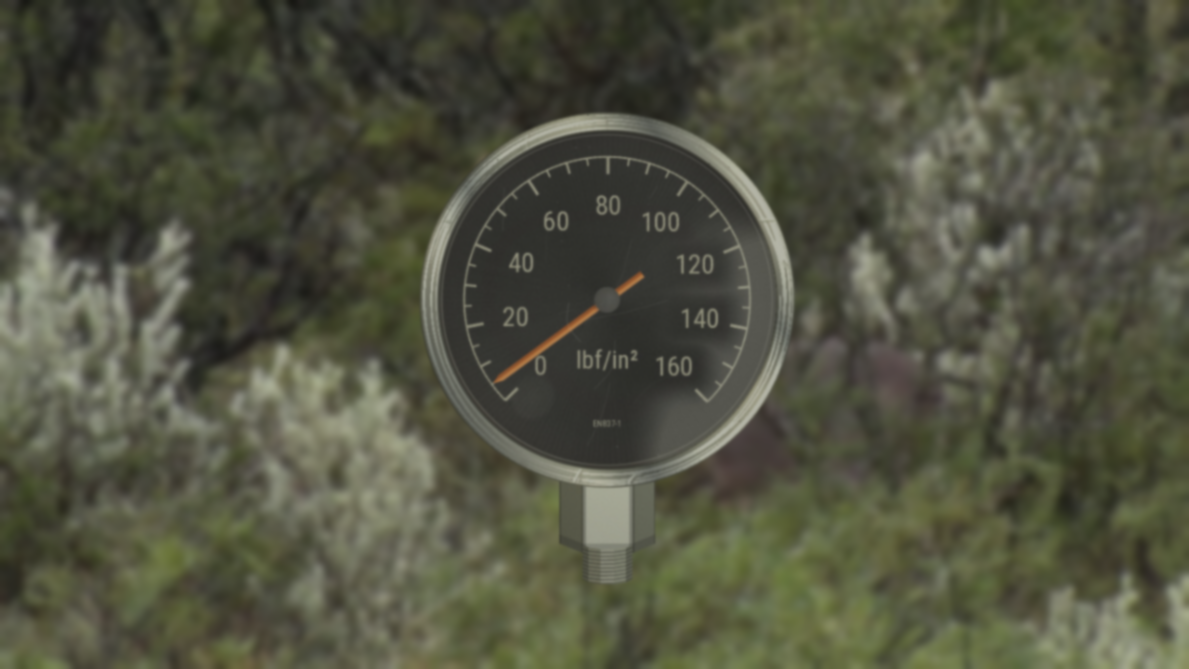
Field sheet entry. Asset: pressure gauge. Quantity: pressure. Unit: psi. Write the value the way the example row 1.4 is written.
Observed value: 5
